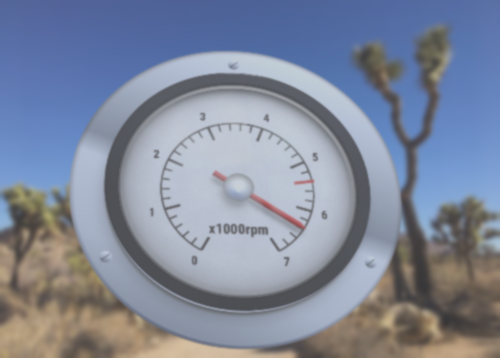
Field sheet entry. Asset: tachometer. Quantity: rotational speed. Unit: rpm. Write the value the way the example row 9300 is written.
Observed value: 6400
